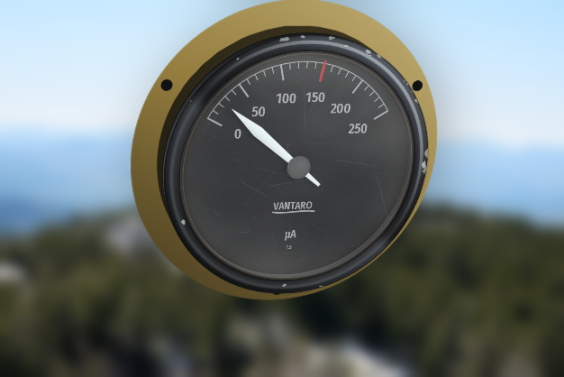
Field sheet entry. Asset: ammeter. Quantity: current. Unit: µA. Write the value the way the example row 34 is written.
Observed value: 25
